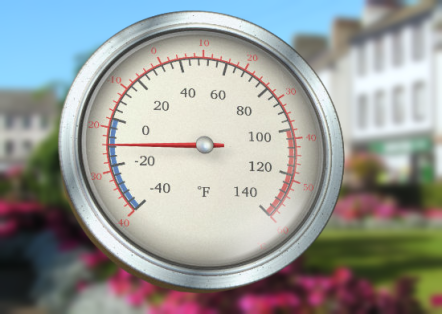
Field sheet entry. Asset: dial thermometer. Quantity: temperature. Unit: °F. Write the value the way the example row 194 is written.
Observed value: -12
